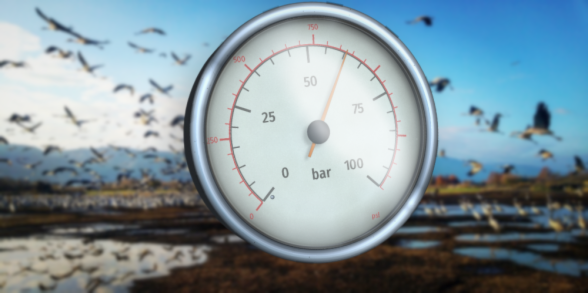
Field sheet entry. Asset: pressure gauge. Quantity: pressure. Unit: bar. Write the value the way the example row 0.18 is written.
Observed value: 60
